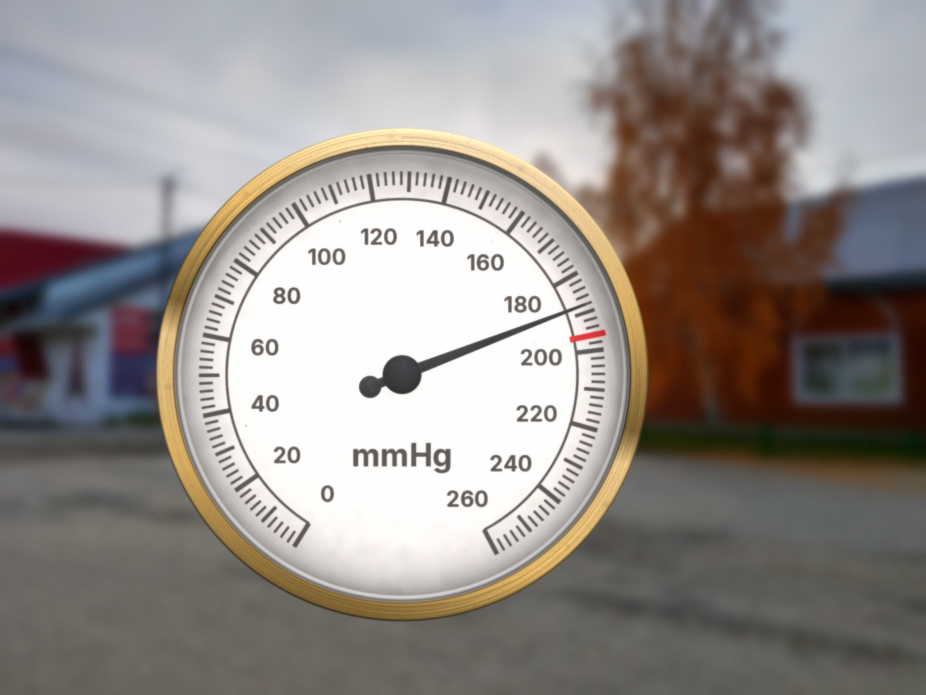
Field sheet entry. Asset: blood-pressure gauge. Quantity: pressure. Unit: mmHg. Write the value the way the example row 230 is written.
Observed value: 188
